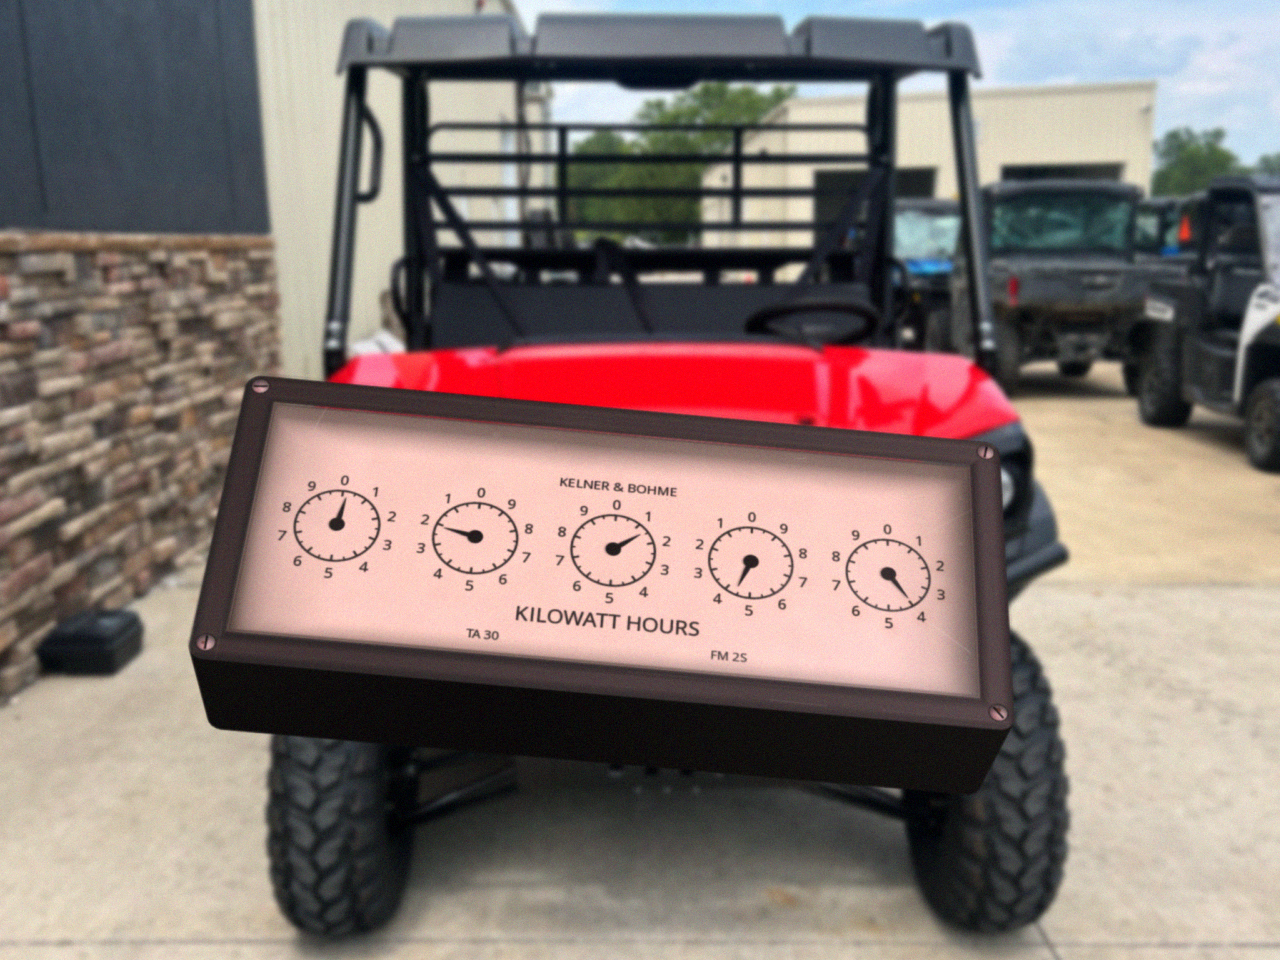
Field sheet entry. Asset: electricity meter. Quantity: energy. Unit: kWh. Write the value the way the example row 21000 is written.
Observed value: 2144
